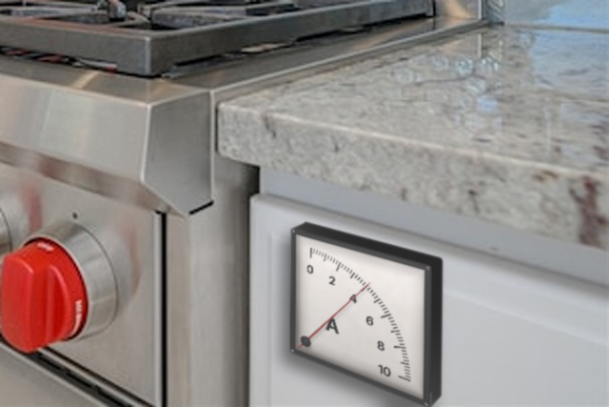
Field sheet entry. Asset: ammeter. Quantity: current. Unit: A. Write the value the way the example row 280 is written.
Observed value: 4
